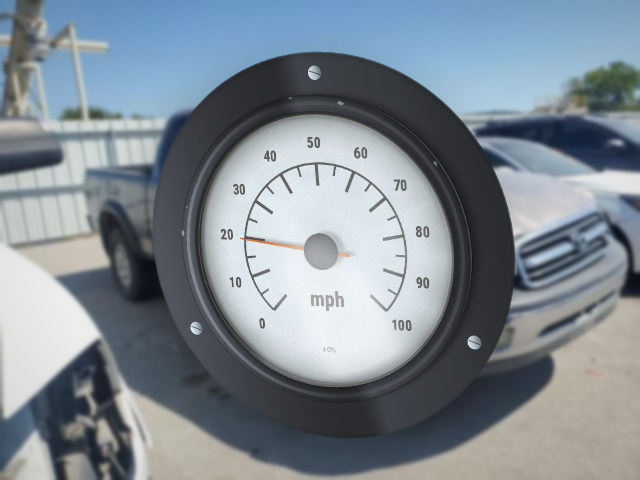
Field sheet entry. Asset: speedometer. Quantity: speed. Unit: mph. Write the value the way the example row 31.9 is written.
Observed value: 20
